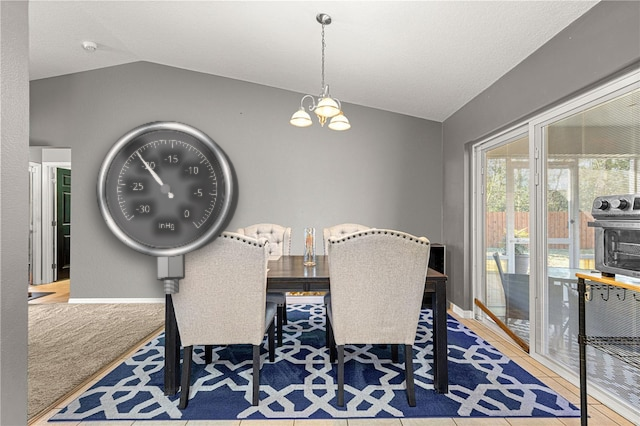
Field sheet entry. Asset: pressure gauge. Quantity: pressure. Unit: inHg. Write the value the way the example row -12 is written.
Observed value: -20
